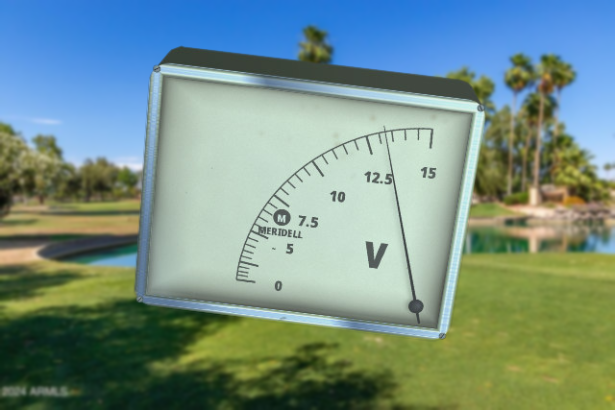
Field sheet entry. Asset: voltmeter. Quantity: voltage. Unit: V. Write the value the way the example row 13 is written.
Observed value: 13.25
